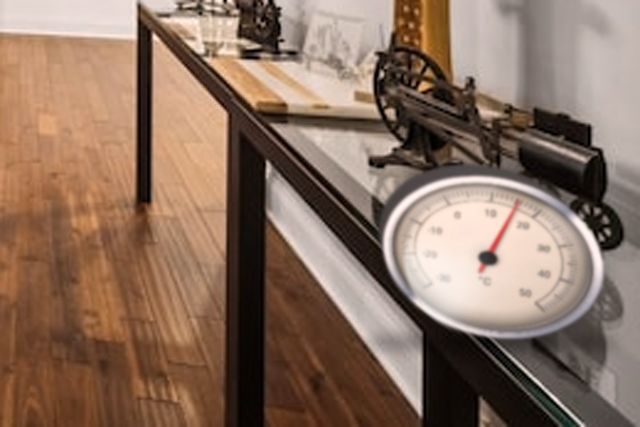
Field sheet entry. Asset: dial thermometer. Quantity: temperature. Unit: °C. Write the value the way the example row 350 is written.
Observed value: 15
